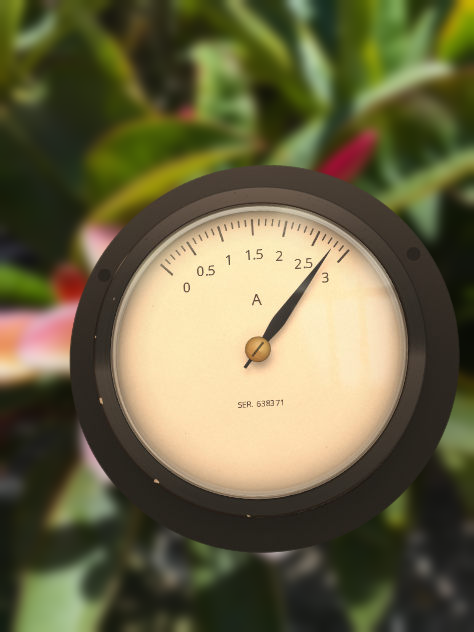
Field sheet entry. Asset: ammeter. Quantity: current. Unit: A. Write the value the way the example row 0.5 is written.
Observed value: 2.8
